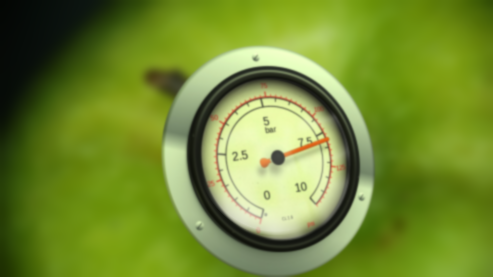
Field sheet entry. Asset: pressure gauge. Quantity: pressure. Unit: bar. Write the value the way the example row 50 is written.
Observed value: 7.75
